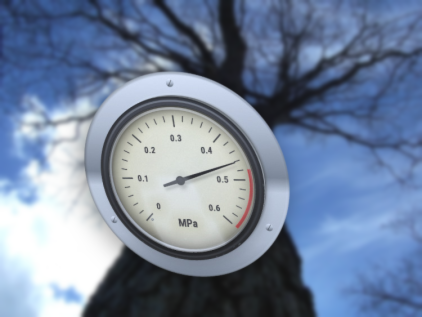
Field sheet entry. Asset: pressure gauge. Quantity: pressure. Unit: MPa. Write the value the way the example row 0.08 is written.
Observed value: 0.46
